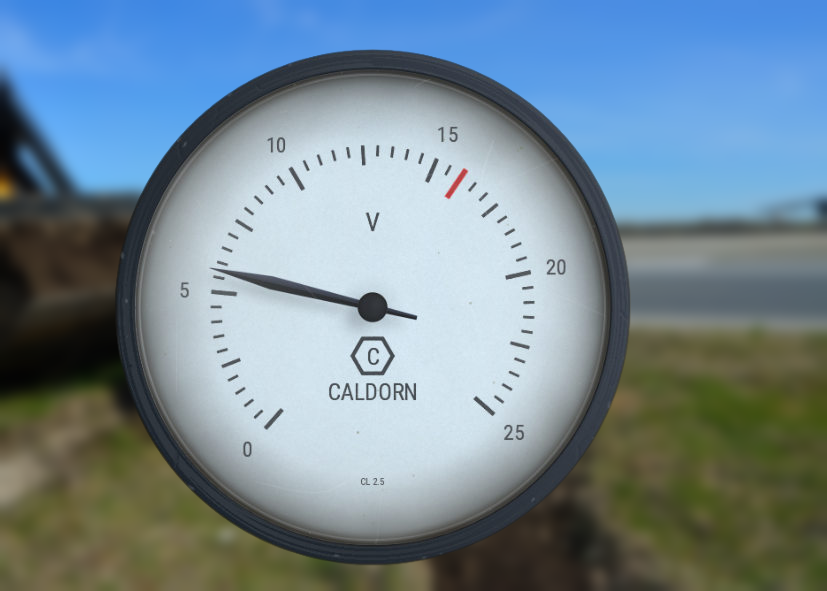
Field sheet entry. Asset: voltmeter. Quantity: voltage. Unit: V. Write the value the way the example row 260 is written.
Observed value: 5.75
